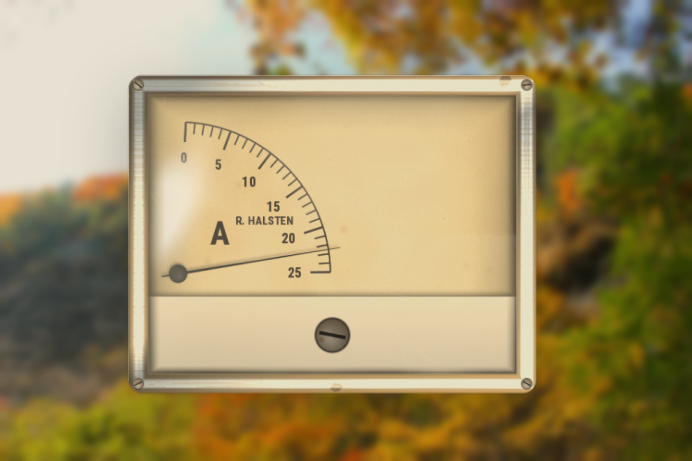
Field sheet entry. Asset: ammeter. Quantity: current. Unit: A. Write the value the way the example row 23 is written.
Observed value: 22.5
